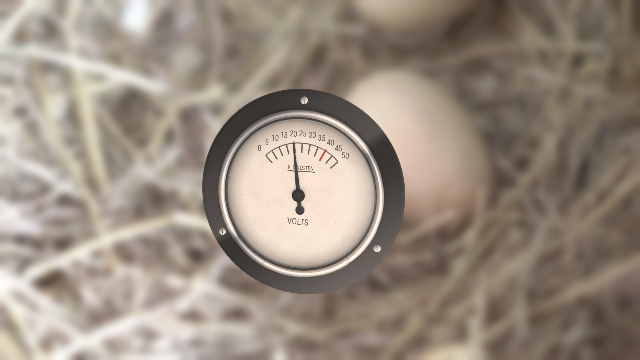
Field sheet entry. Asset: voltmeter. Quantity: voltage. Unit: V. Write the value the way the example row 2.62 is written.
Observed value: 20
